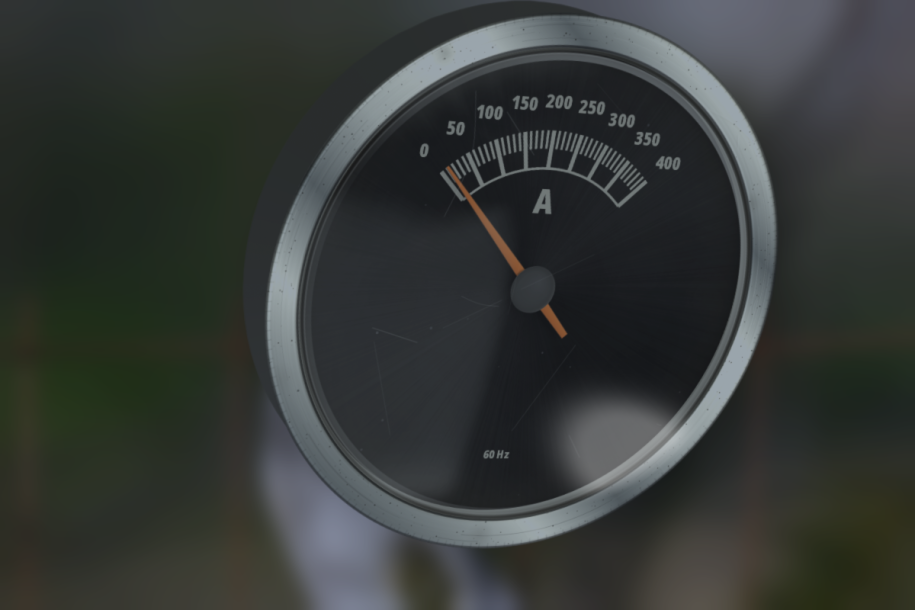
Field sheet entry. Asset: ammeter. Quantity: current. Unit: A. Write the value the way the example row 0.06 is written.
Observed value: 10
